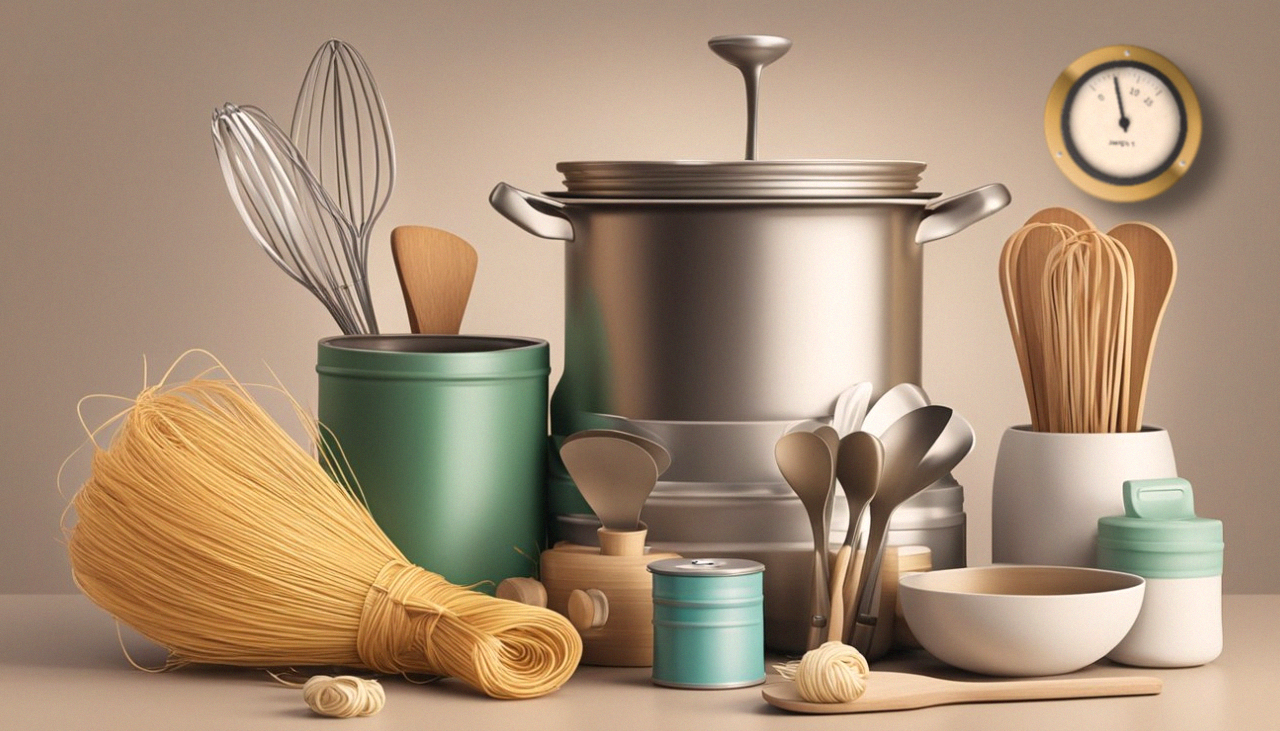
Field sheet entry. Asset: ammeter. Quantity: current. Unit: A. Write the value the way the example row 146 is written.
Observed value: 5
